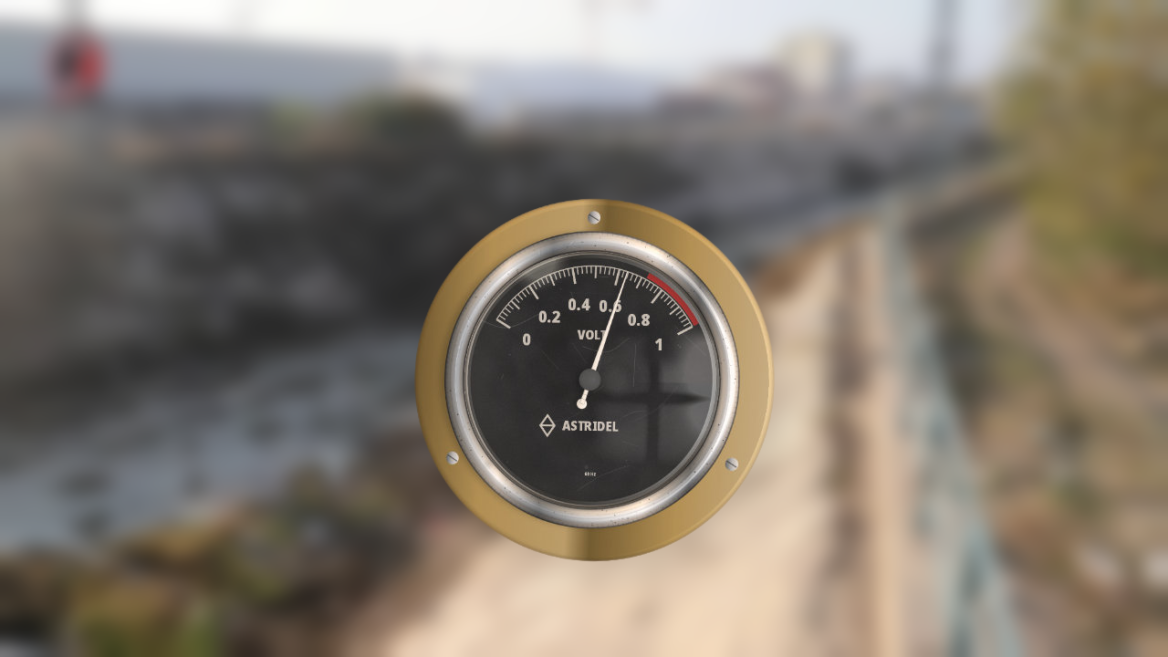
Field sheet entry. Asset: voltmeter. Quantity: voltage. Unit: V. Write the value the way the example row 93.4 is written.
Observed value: 0.64
